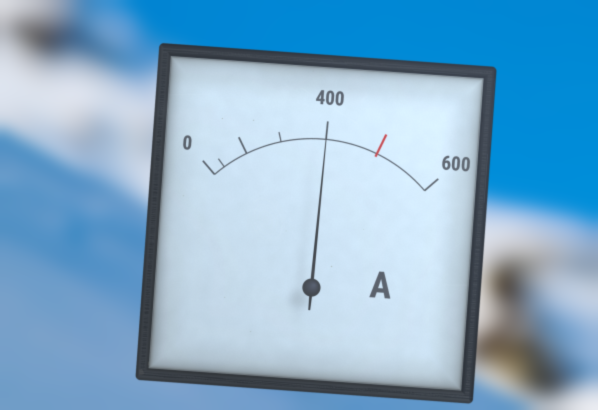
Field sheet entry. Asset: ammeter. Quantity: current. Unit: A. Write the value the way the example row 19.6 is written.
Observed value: 400
